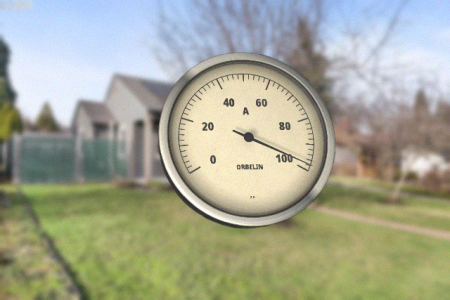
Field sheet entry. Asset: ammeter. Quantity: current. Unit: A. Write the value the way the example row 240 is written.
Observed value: 98
